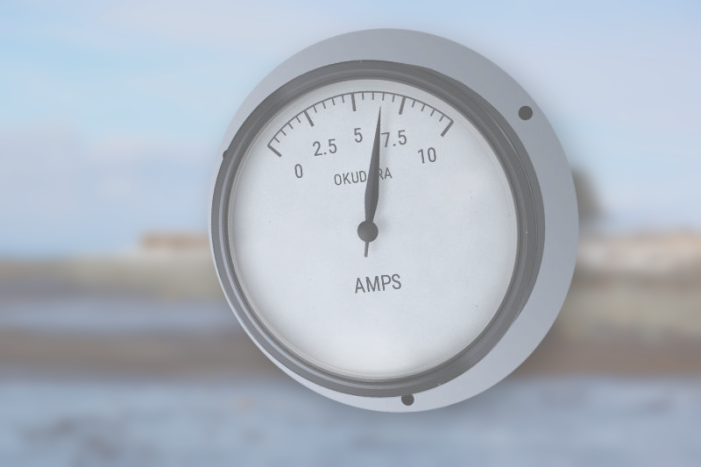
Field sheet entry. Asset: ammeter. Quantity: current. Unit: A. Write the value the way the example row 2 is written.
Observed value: 6.5
